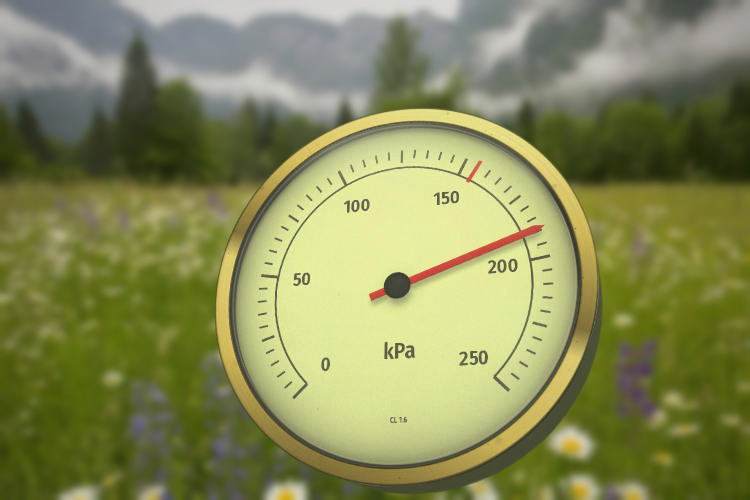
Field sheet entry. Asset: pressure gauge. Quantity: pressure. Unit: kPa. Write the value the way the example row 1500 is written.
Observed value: 190
